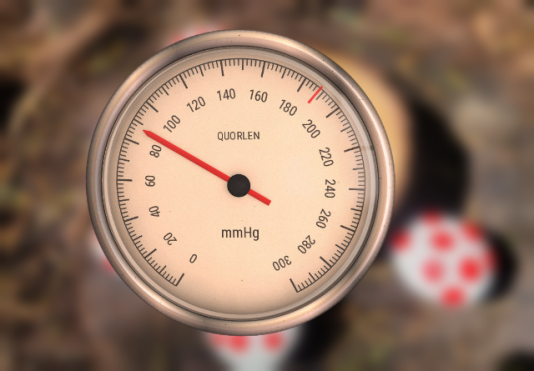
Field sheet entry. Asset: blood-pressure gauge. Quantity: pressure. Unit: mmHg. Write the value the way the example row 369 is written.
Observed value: 88
